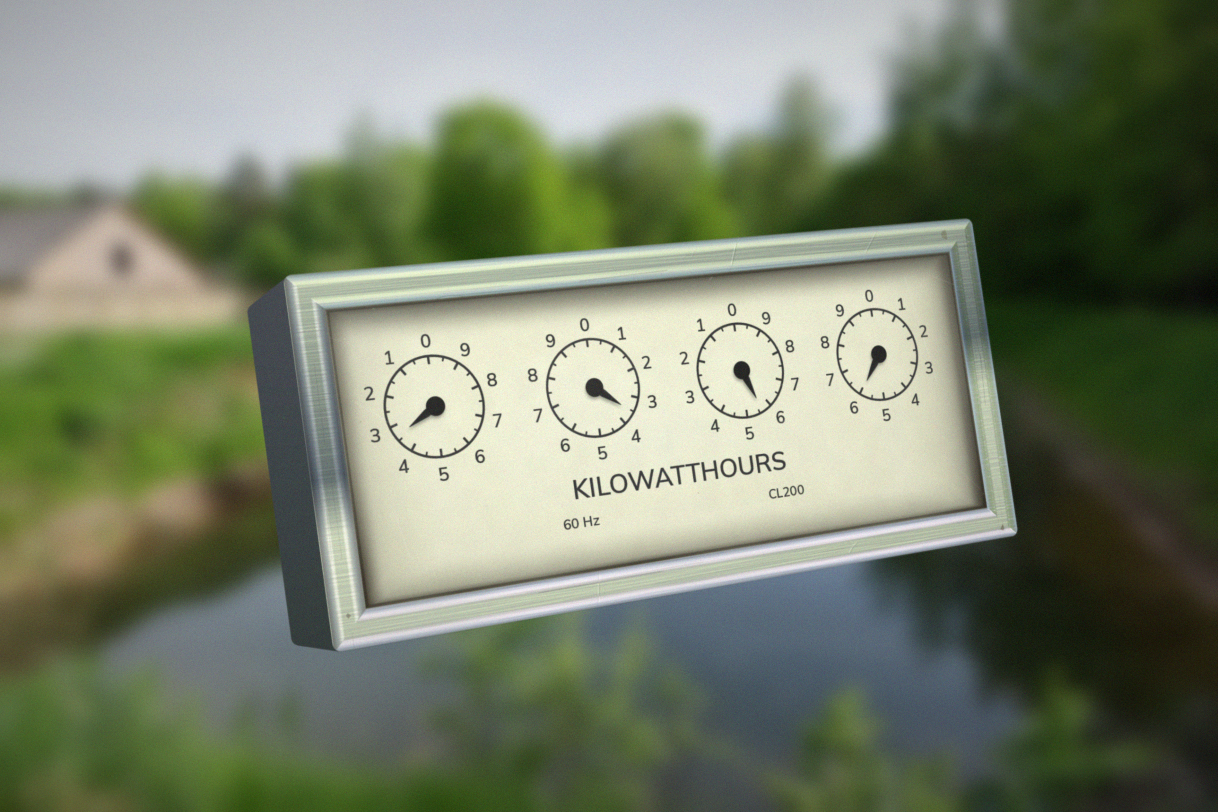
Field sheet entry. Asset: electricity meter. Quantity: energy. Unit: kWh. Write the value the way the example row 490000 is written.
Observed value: 3356
